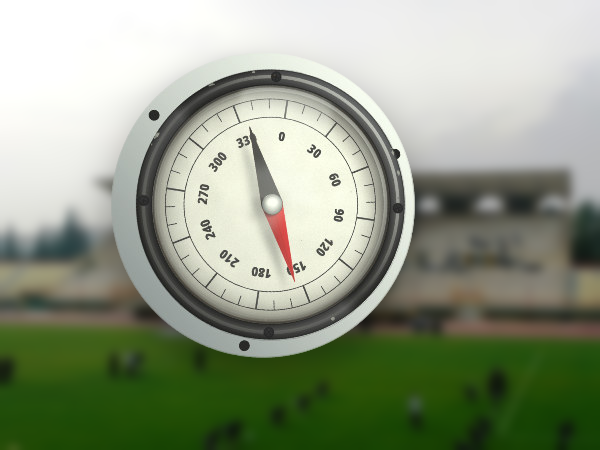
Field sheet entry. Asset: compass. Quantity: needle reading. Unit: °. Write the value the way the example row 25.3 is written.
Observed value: 155
